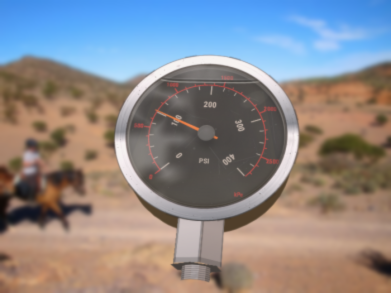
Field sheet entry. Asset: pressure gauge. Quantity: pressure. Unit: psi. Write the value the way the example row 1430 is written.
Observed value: 100
